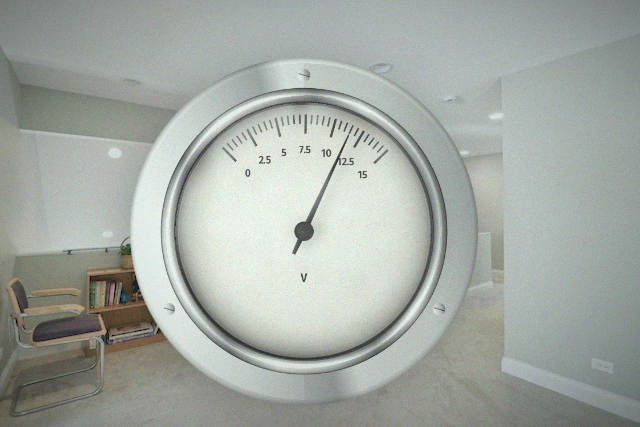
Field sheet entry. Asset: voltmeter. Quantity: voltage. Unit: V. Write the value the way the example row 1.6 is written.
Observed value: 11.5
